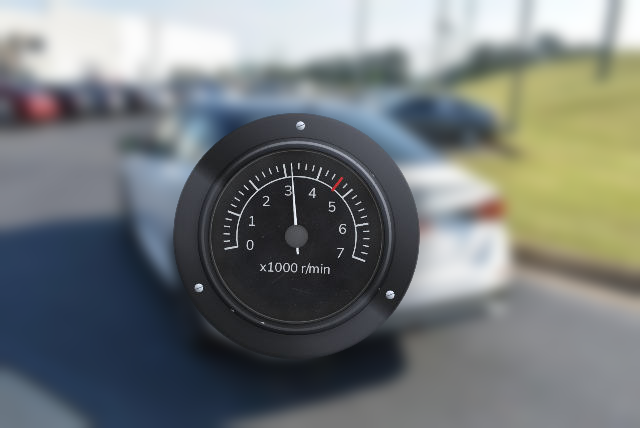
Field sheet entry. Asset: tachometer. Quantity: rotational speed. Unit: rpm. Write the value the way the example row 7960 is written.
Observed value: 3200
